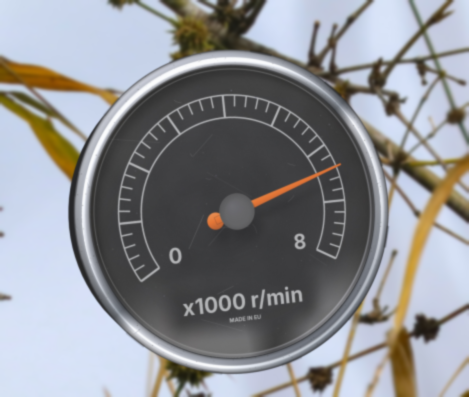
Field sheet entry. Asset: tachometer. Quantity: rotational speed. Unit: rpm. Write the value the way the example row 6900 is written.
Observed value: 6400
